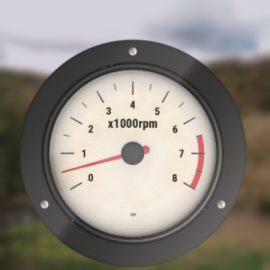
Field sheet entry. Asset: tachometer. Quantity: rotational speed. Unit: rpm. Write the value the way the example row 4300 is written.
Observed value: 500
